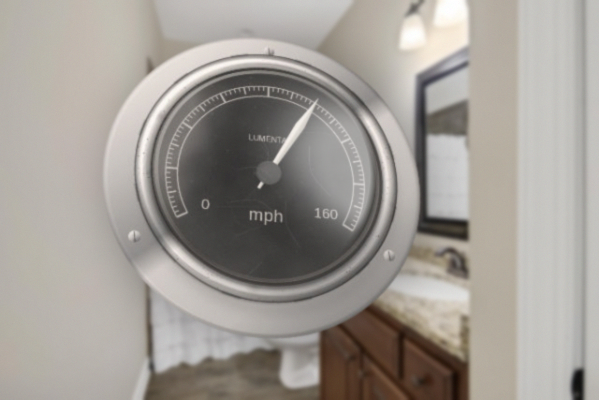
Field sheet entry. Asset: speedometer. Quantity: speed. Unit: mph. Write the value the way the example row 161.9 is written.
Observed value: 100
